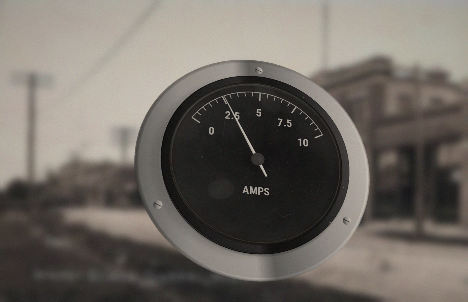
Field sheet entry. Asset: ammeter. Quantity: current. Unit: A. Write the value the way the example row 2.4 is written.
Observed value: 2.5
